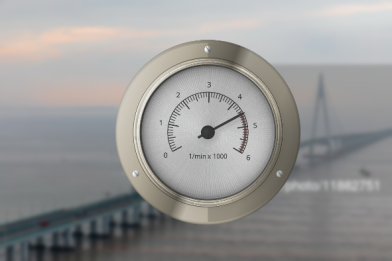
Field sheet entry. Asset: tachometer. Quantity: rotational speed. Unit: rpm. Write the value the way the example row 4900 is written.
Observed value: 4500
